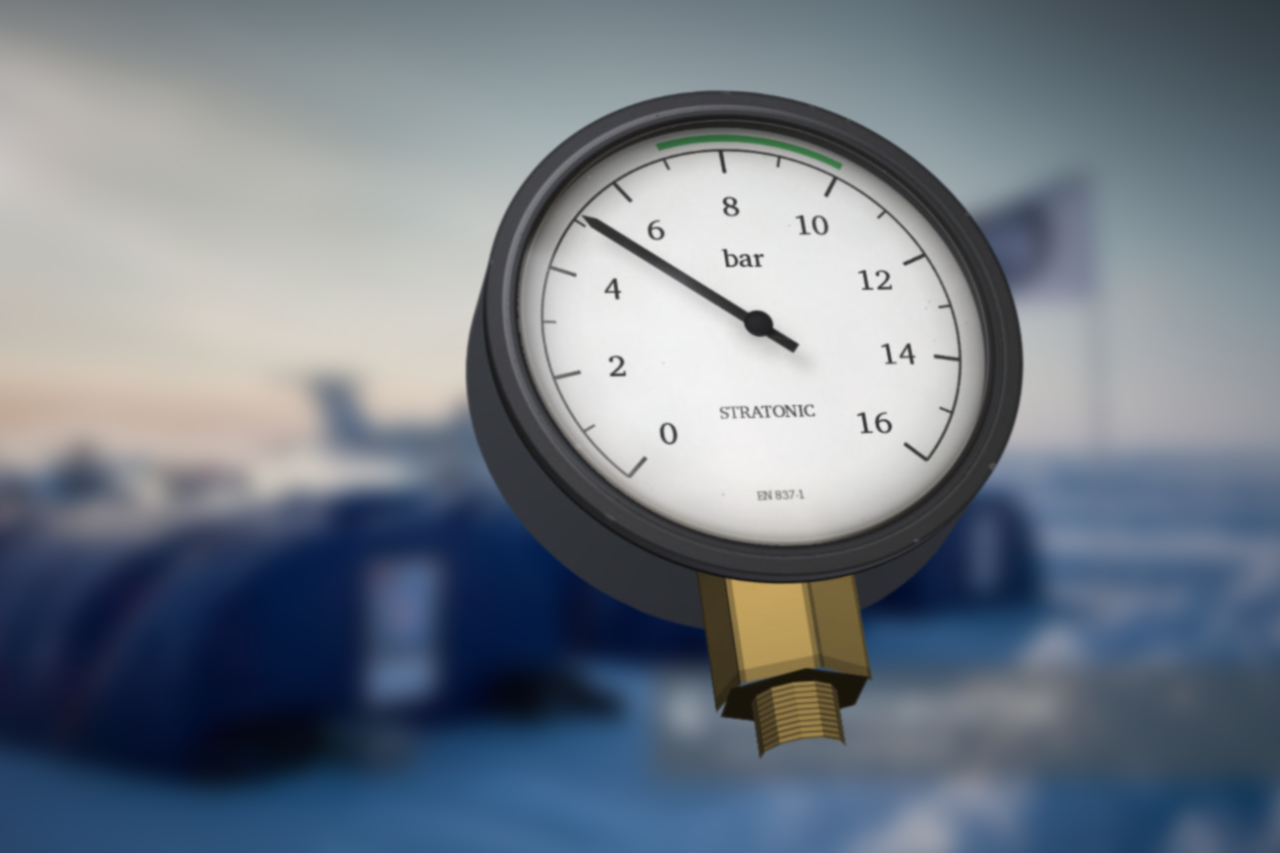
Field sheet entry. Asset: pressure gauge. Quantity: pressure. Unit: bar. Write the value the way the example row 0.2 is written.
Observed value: 5
